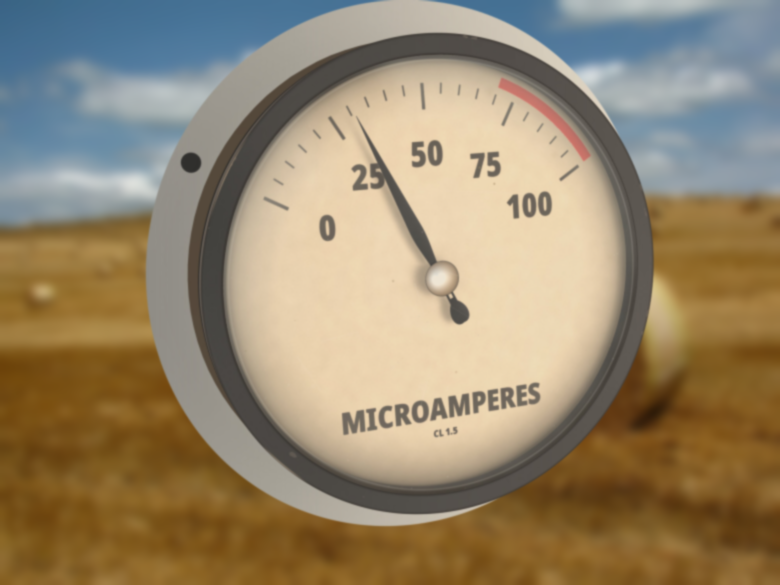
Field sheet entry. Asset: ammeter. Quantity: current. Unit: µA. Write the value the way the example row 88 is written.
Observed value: 30
